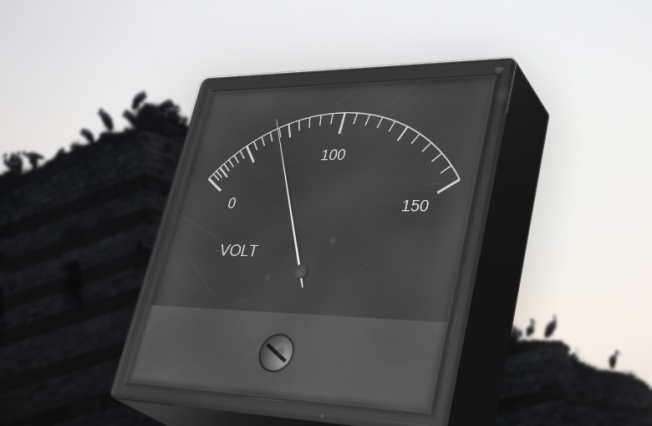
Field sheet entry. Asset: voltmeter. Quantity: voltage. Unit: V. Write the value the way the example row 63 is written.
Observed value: 70
